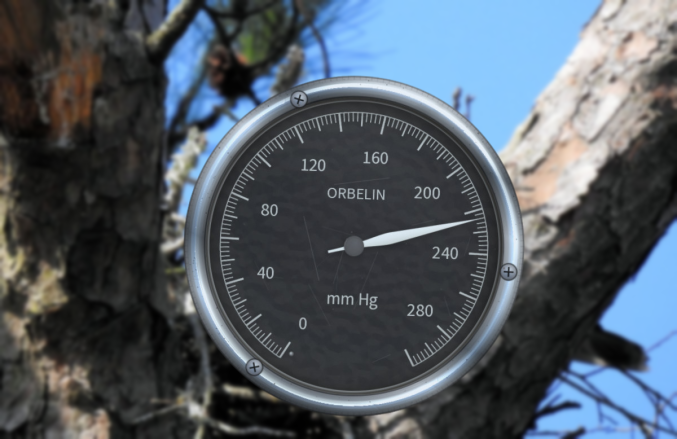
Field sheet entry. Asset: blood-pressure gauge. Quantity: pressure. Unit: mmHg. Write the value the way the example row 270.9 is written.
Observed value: 224
